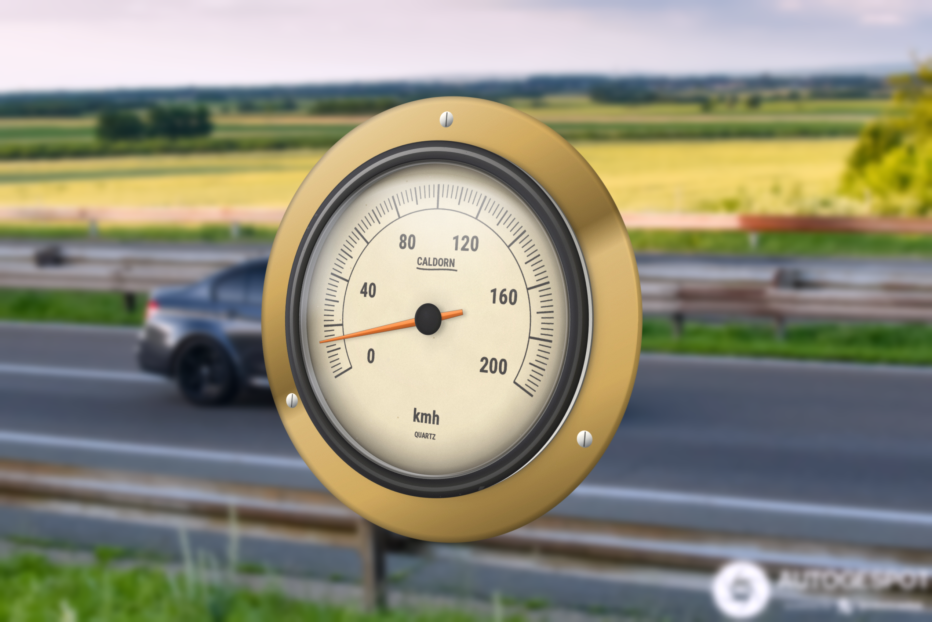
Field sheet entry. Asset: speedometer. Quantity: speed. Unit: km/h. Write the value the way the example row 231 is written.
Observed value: 14
